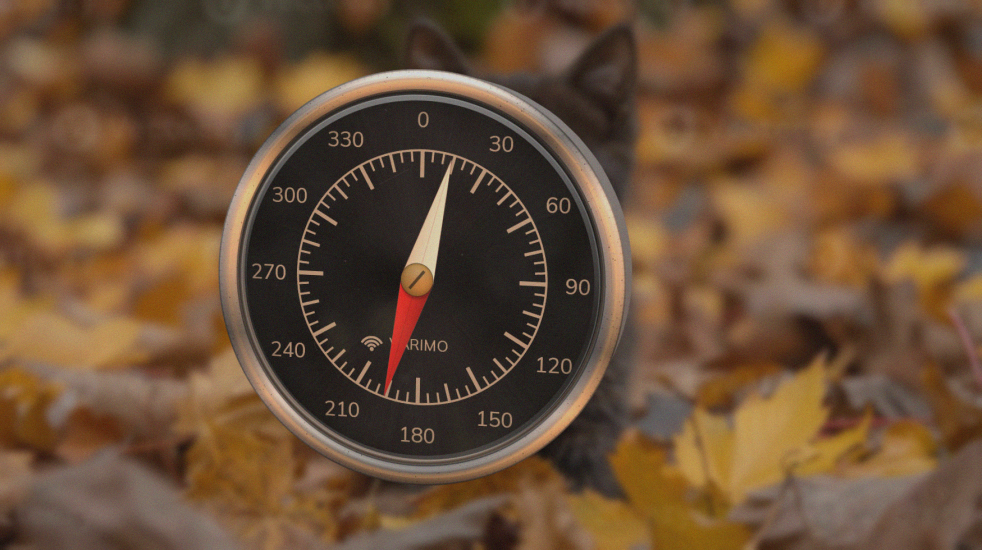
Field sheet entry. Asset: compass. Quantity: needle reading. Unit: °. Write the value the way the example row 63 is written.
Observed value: 195
